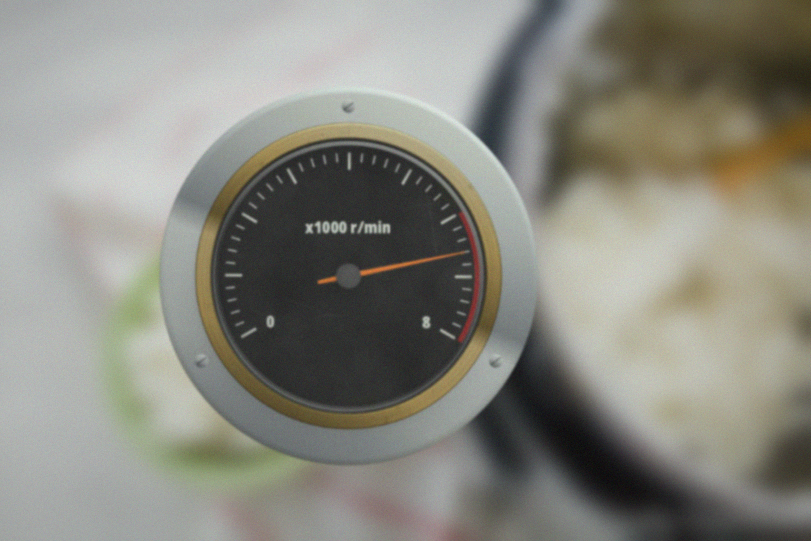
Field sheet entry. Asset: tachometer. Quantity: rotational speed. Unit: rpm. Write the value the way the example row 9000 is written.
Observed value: 6600
